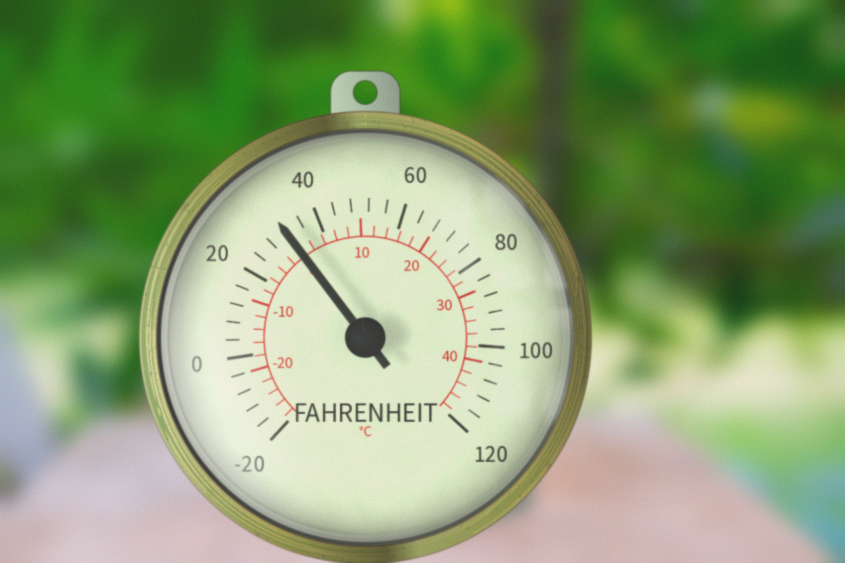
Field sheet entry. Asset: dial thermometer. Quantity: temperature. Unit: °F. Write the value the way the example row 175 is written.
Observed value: 32
